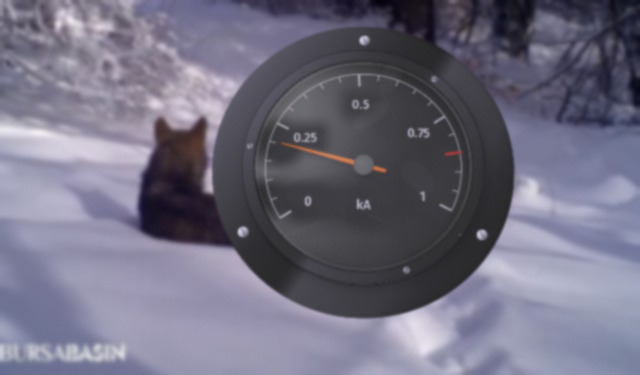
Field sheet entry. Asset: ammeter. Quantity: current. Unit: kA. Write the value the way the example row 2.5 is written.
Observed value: 0.2
